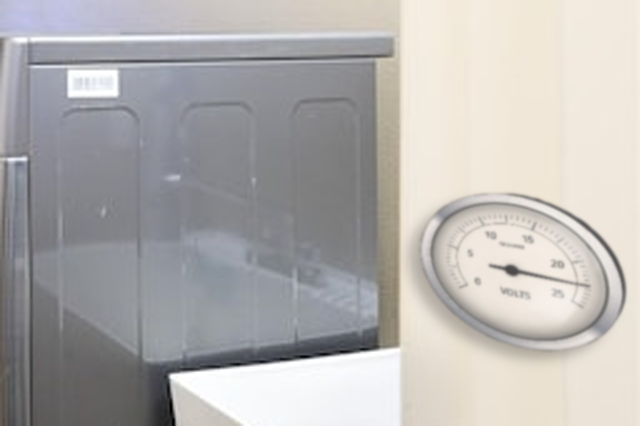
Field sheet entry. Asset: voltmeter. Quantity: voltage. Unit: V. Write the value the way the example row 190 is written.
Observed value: 22.5
